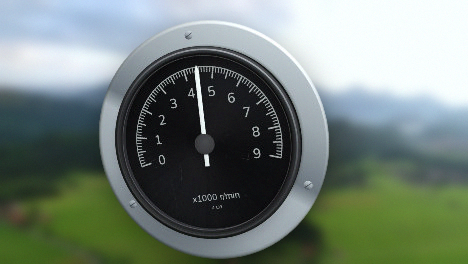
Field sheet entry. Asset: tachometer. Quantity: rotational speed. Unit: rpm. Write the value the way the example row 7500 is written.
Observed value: 4500
